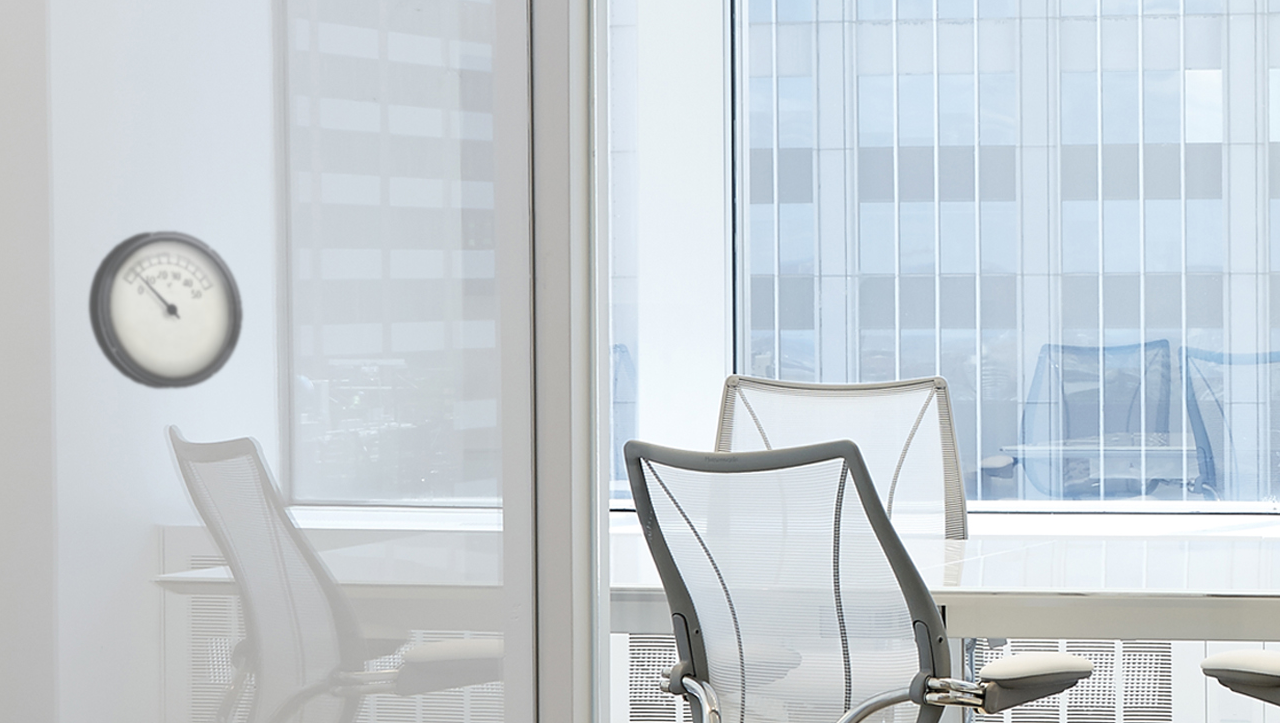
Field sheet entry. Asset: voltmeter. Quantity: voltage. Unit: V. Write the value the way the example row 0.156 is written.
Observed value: 5
